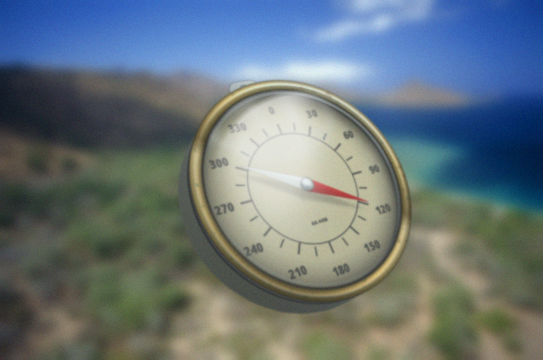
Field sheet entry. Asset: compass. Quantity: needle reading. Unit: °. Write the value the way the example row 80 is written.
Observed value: 120
